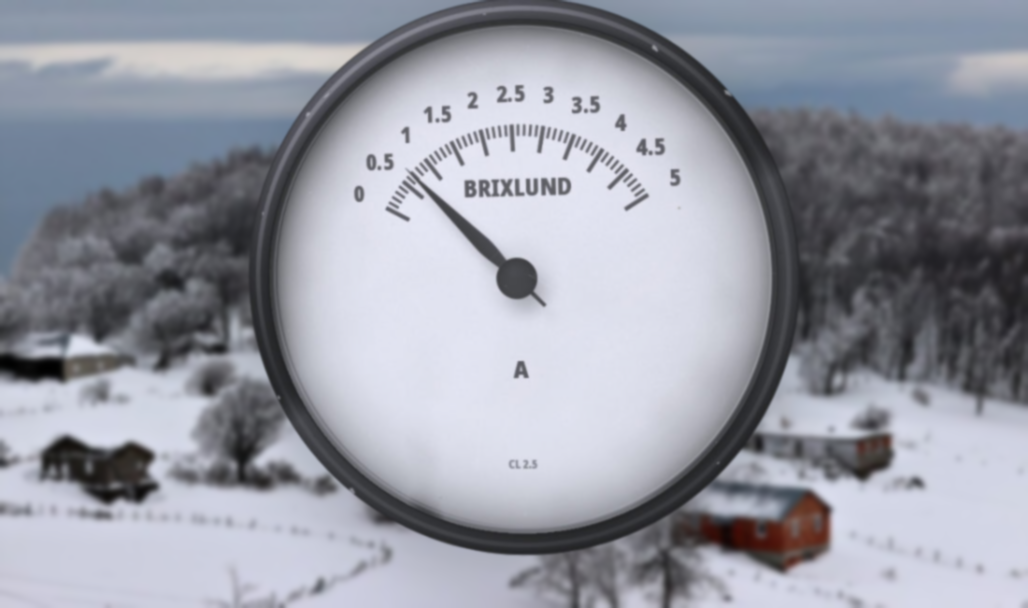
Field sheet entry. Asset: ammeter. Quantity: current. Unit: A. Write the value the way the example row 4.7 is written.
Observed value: 0.7
